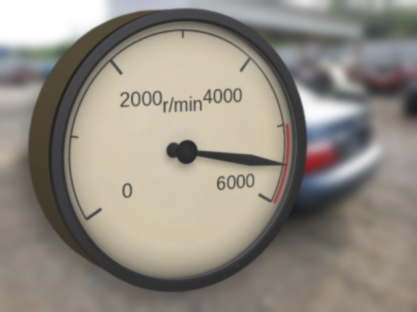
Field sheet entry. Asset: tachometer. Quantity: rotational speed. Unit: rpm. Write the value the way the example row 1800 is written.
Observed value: 5500
